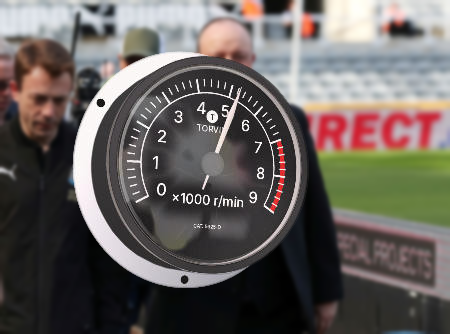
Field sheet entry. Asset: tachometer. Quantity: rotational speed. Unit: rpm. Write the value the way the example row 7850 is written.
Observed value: 5200
